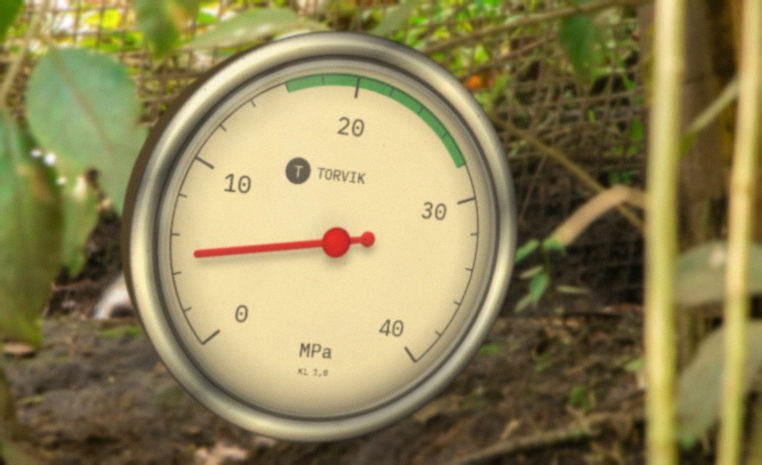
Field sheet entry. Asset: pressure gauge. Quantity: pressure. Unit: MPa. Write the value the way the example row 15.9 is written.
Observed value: 5
